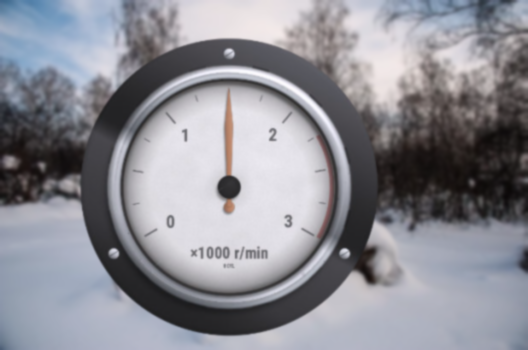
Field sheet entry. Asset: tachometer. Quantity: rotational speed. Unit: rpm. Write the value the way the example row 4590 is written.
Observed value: 1500
